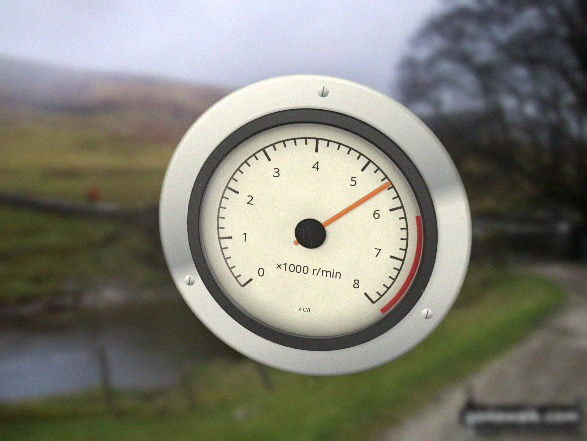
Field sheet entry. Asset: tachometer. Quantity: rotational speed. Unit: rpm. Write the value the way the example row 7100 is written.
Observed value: 5500
